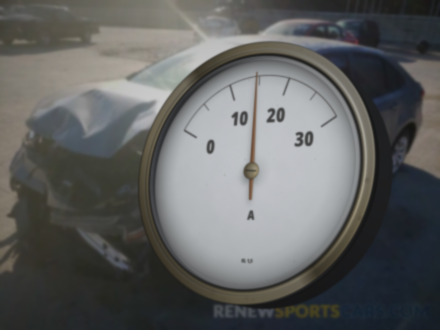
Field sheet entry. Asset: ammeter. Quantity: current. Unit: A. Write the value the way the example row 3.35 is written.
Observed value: 15
